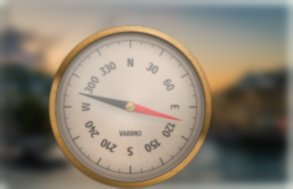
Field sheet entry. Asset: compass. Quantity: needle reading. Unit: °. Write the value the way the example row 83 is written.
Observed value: 105
